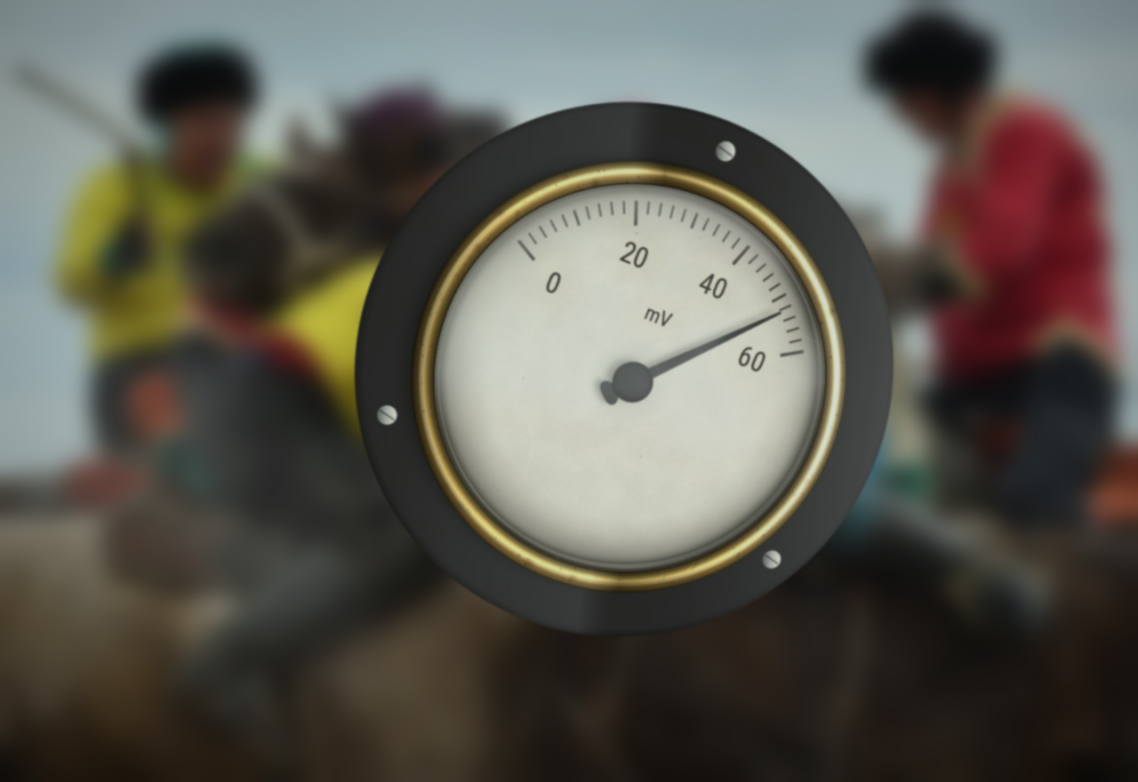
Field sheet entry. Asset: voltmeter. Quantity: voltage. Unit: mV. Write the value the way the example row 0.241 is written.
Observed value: 52
